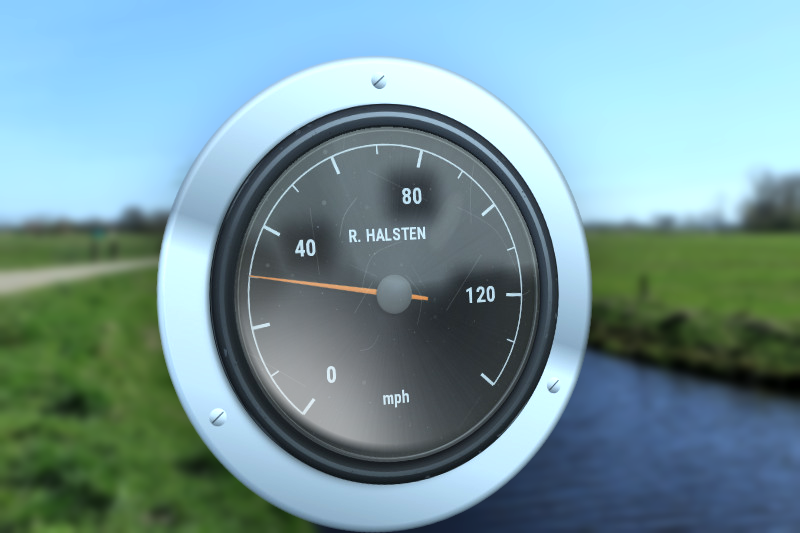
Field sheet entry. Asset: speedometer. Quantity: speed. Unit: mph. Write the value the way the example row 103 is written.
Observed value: 30
